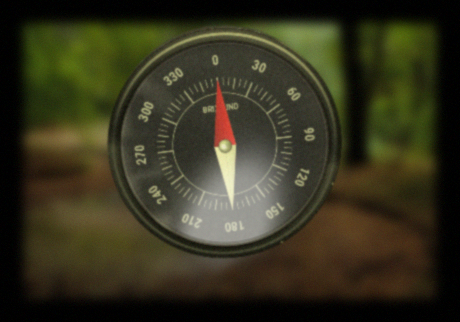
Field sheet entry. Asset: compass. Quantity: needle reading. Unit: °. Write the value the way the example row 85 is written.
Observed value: 0
